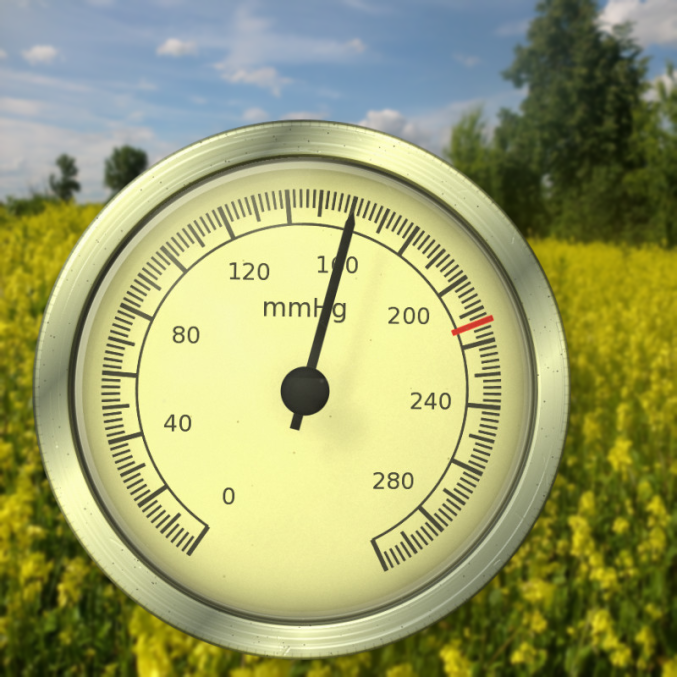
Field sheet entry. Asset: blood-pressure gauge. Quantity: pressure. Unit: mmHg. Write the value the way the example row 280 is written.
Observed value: 160
